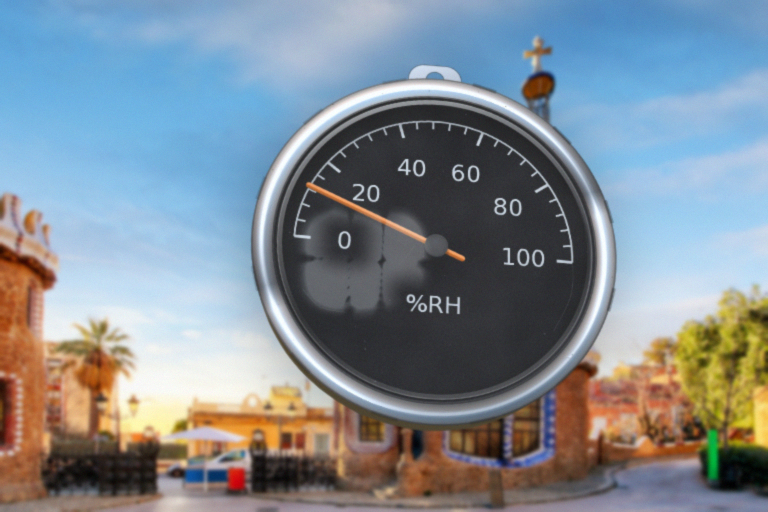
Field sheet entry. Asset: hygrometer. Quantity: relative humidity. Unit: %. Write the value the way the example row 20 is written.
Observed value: 12
